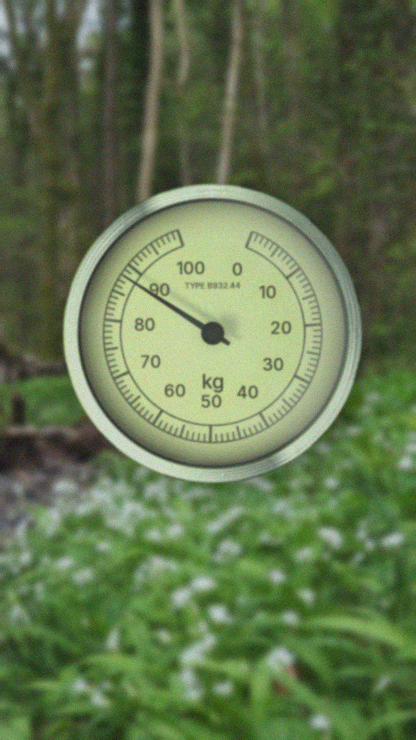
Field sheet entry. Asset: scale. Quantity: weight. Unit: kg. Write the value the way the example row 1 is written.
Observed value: 88
